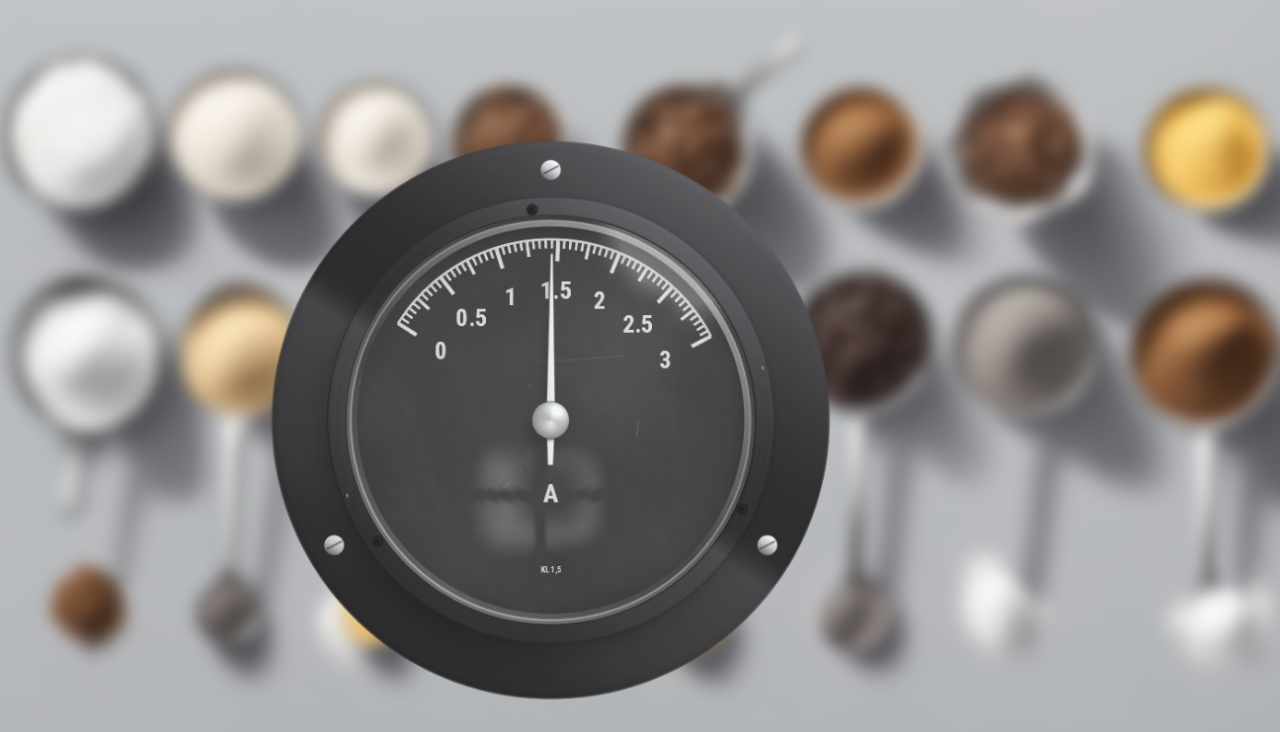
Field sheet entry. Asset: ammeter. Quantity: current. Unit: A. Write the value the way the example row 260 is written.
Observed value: 1.45
